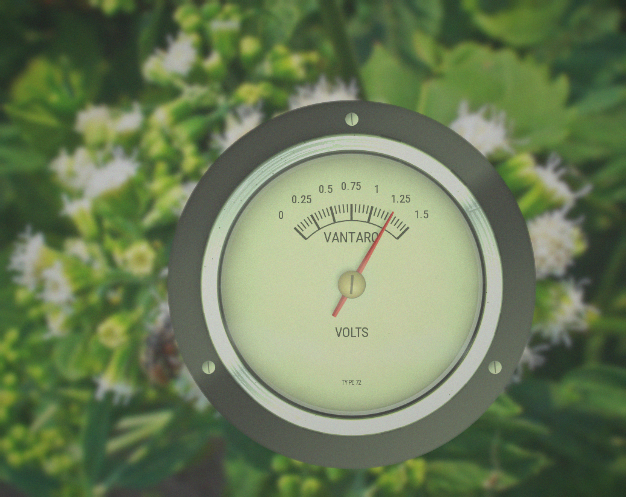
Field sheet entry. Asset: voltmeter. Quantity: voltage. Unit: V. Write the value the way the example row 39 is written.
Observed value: 1.25
